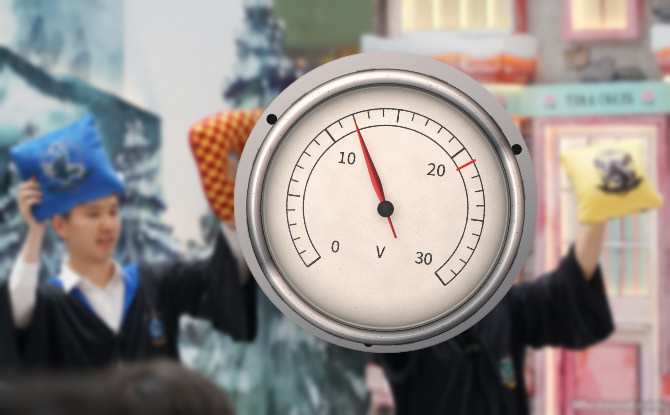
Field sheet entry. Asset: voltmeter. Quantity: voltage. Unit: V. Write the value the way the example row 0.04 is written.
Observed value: 12
